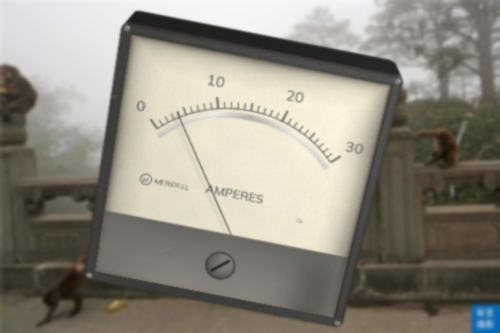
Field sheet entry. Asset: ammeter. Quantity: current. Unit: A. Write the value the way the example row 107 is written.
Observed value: 4
